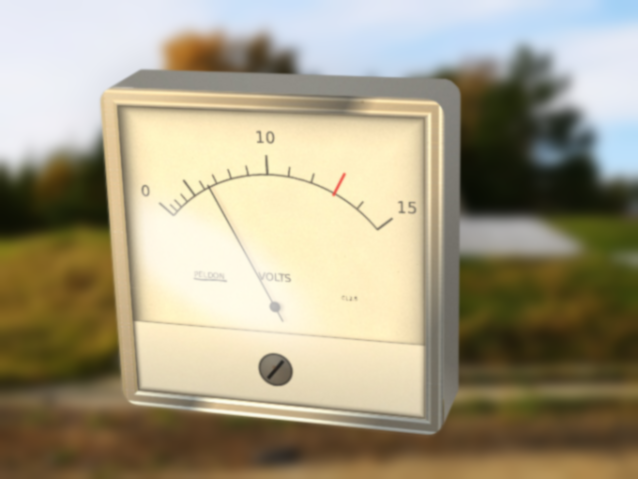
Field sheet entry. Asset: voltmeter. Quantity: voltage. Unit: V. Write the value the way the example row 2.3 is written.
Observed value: 6.5
